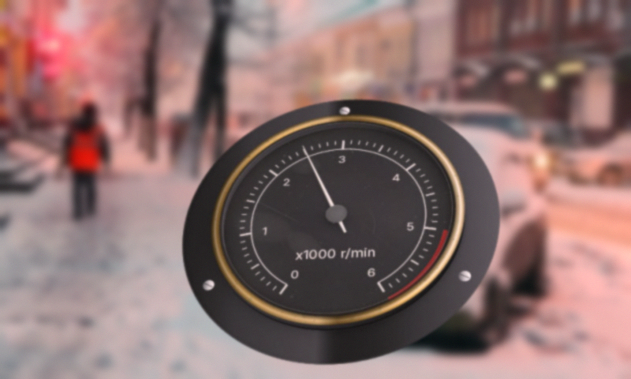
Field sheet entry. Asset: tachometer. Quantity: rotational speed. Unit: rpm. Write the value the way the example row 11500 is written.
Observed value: 2500
